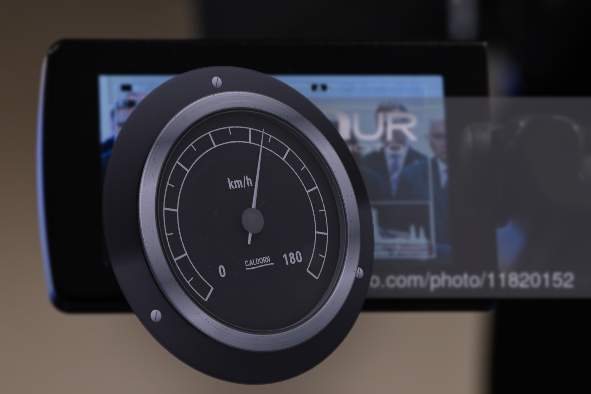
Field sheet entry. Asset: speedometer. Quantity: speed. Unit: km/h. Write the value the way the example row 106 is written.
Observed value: 105
